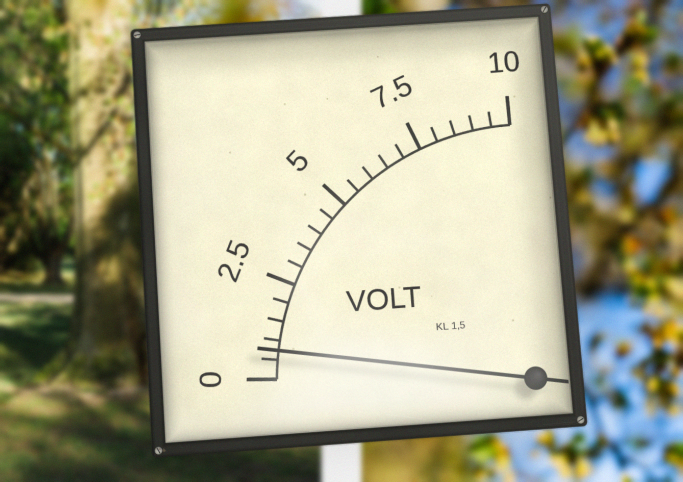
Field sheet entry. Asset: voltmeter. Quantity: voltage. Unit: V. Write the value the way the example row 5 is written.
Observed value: 0.75
